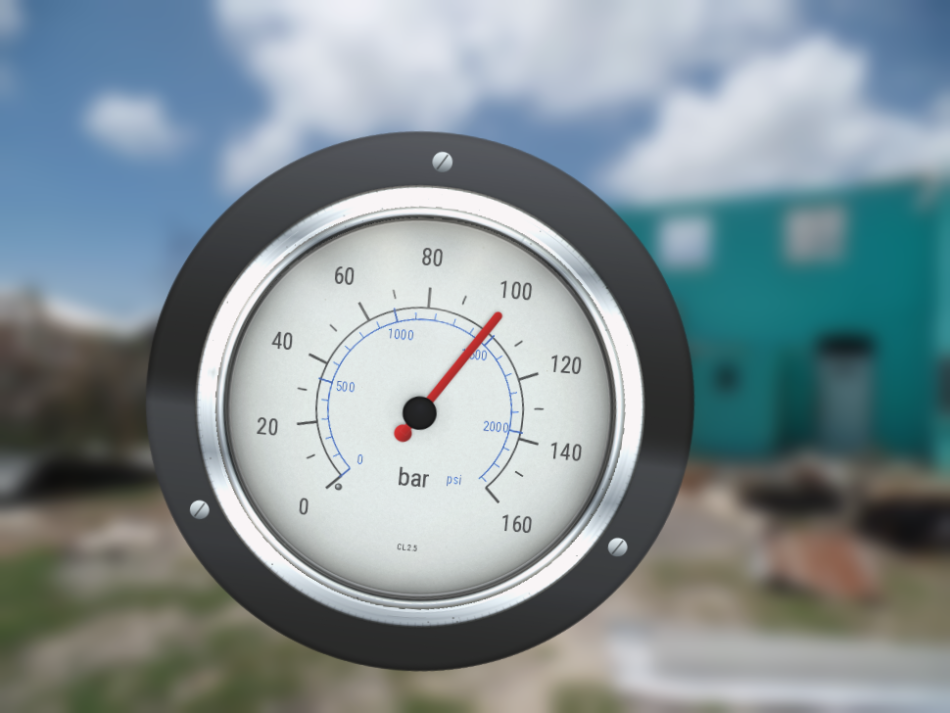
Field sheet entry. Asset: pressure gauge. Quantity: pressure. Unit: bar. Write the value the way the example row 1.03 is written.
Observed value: 100
